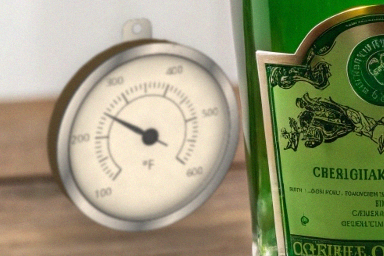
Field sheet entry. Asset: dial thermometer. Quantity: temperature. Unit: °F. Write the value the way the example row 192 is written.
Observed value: 250
